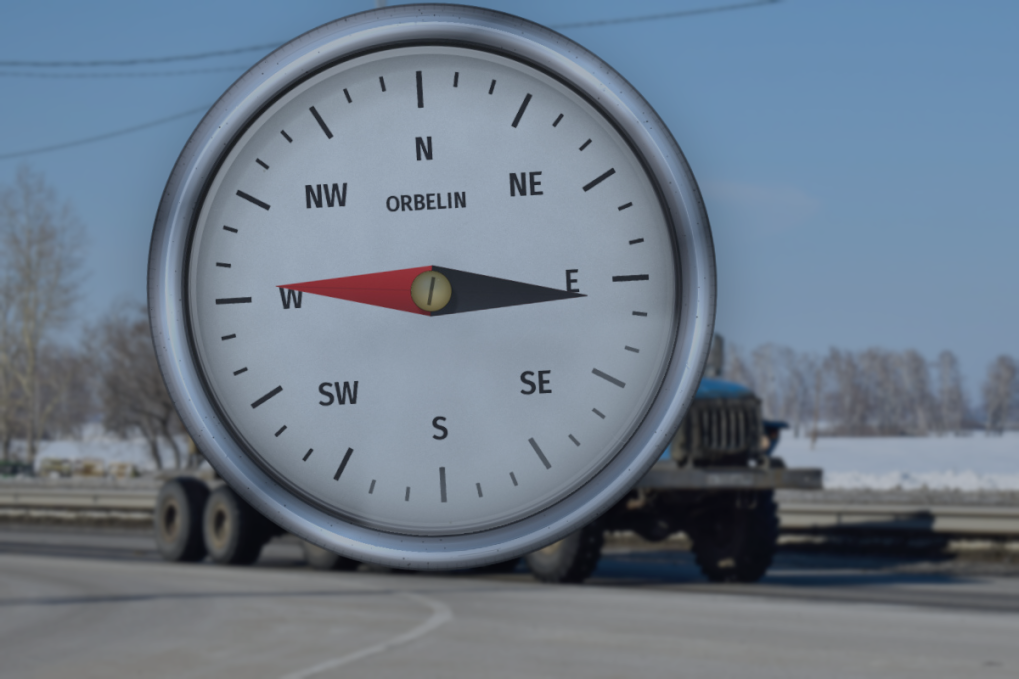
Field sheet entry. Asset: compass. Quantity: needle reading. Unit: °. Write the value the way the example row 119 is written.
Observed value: 275
